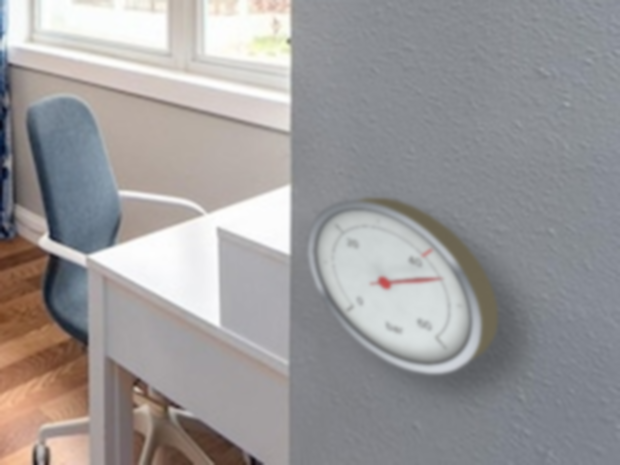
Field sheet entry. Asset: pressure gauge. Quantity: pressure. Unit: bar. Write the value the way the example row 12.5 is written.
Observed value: 45
